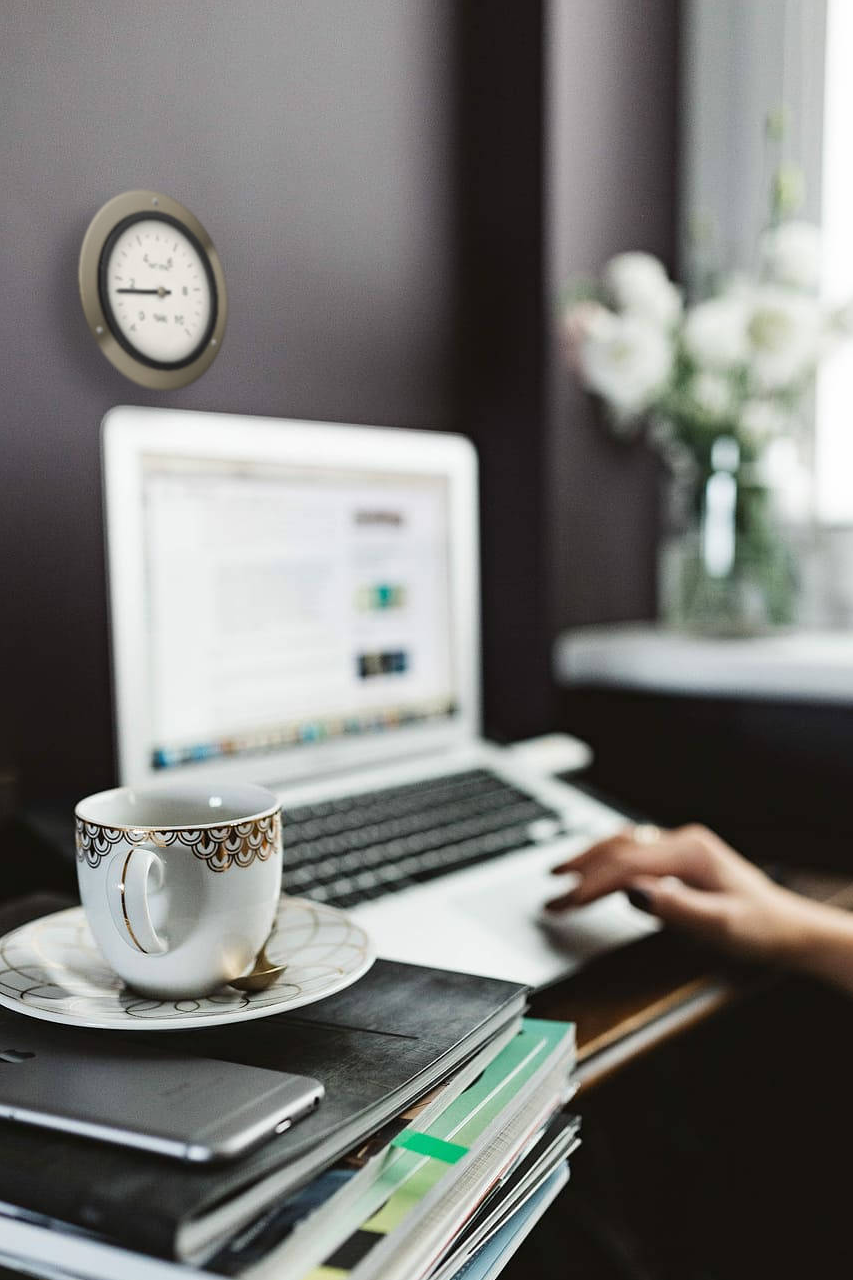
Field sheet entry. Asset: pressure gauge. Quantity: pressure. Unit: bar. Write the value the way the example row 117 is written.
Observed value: 1.5
